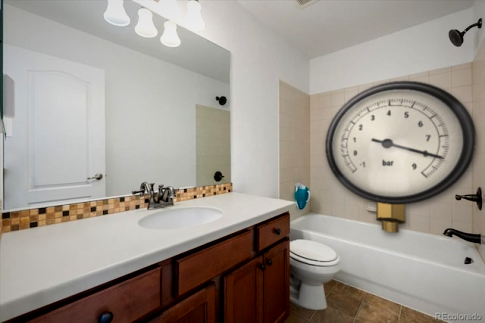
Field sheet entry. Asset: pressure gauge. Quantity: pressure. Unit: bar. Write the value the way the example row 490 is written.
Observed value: 8
